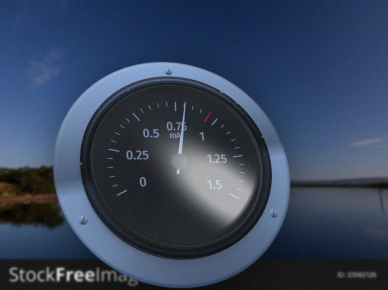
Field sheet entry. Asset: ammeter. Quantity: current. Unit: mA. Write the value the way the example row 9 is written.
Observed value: 0.8
